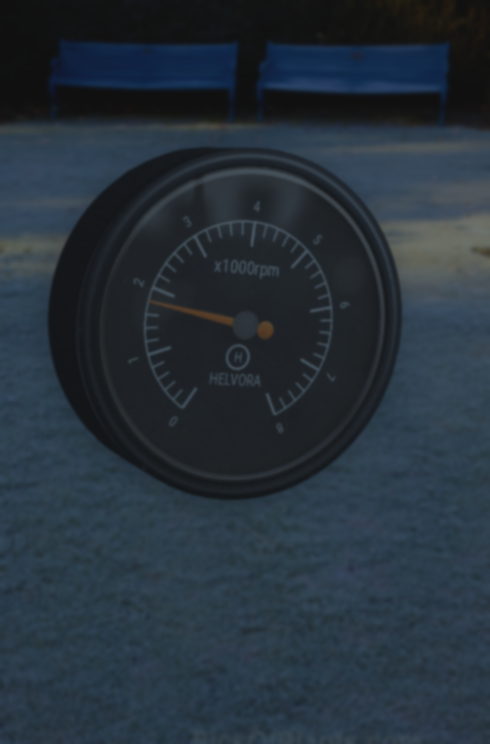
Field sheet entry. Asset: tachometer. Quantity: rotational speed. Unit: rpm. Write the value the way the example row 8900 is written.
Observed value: 1800
